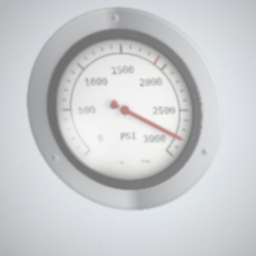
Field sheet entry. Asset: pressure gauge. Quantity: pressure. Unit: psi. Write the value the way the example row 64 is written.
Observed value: 2800
